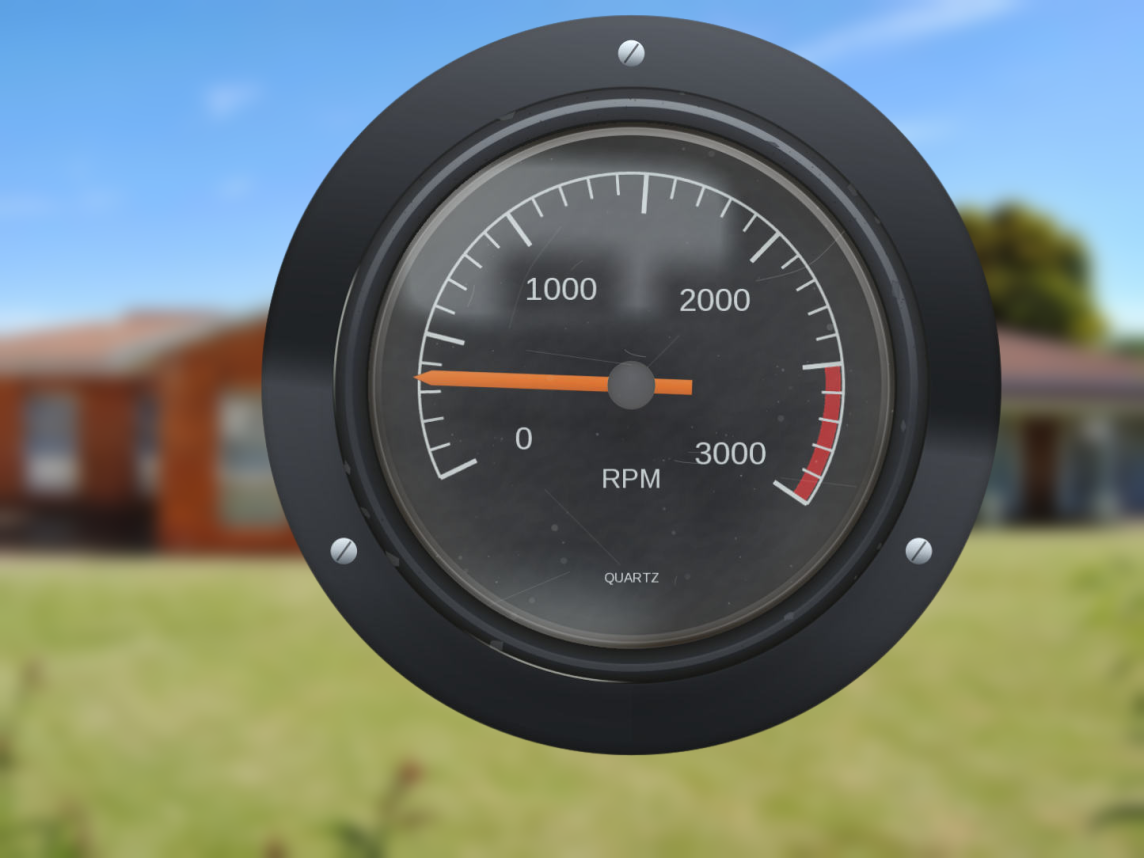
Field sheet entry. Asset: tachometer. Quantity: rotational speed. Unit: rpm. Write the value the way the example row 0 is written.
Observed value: 350
